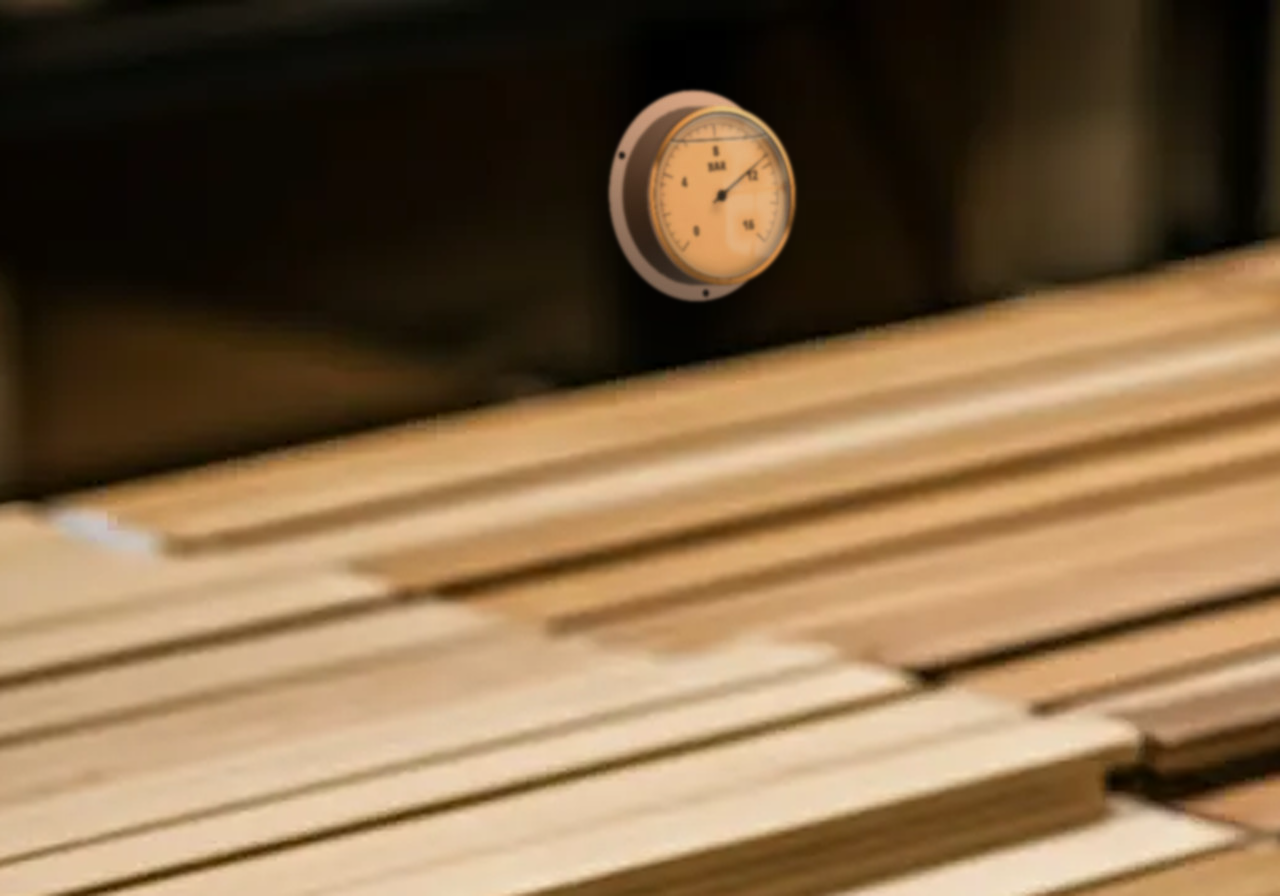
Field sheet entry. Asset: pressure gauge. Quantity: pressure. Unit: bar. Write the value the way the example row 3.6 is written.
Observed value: 11.5
